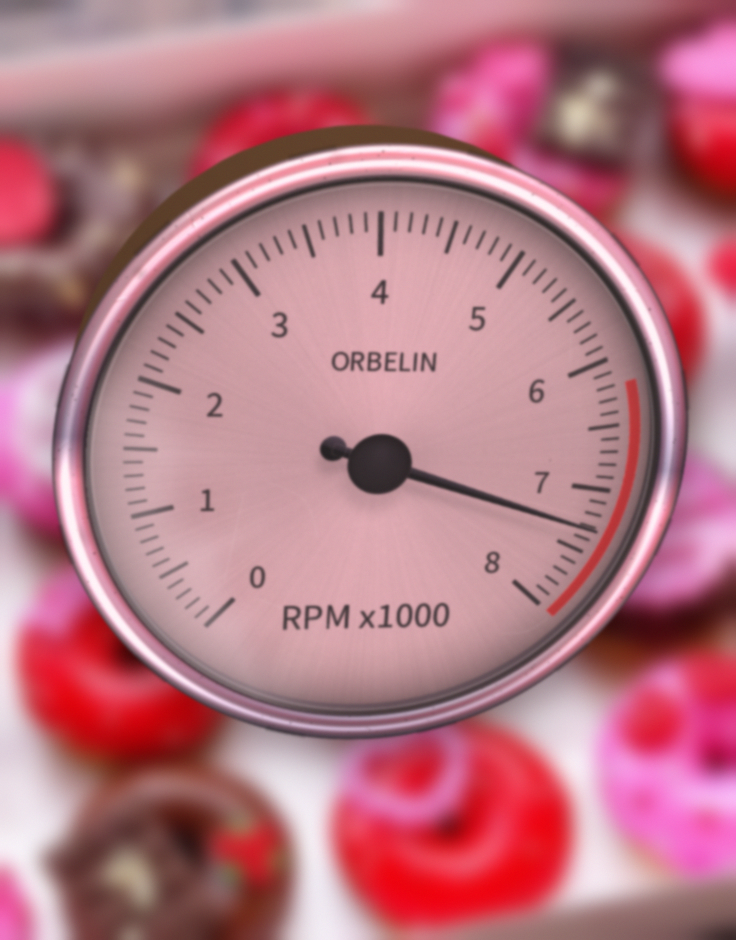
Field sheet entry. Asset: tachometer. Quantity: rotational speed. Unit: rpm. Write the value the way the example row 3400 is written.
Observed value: 7300
